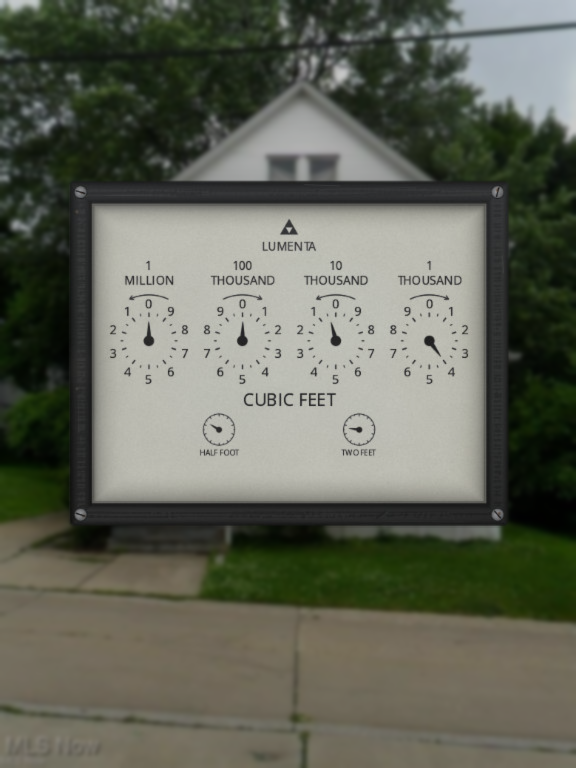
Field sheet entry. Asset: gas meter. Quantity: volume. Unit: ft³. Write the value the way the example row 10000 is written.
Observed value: 400
